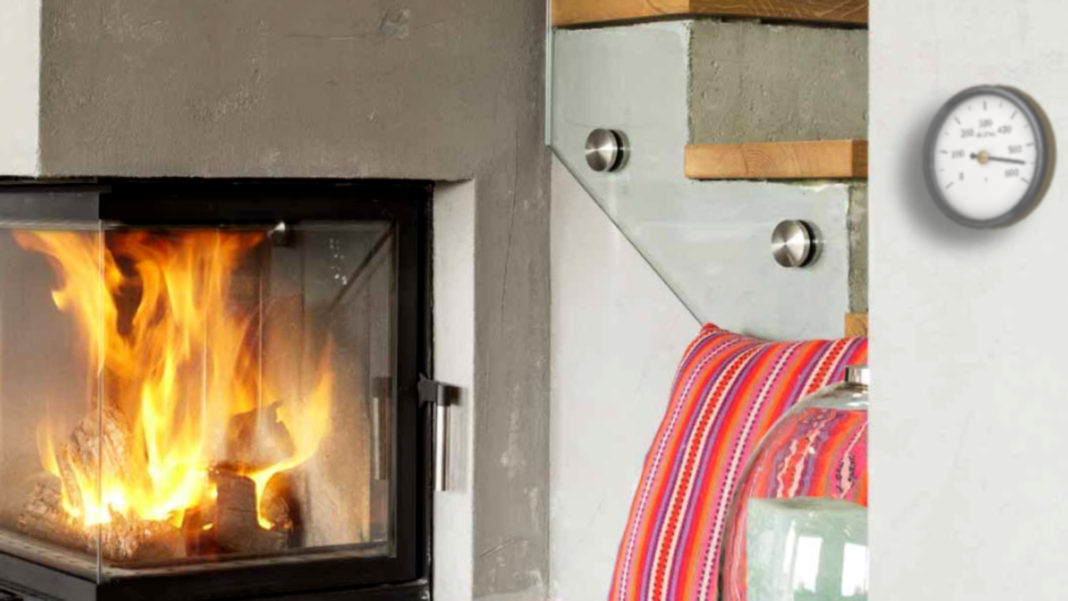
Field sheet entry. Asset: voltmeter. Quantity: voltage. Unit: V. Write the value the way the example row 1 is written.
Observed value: 550
